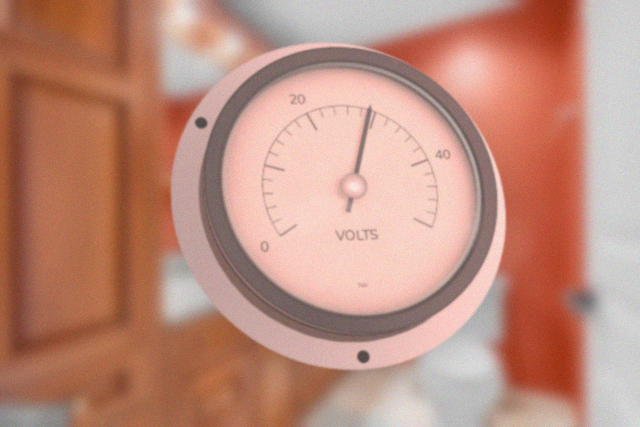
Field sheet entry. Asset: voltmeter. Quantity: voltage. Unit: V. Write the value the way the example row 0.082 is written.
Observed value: 29
